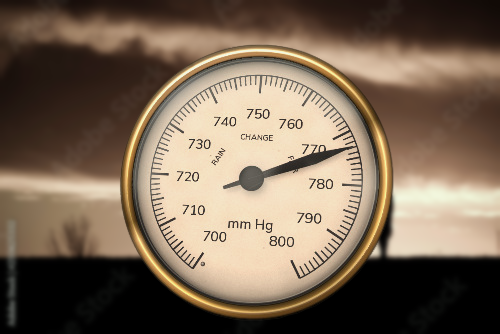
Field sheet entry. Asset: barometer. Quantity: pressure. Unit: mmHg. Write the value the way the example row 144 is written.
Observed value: 773
